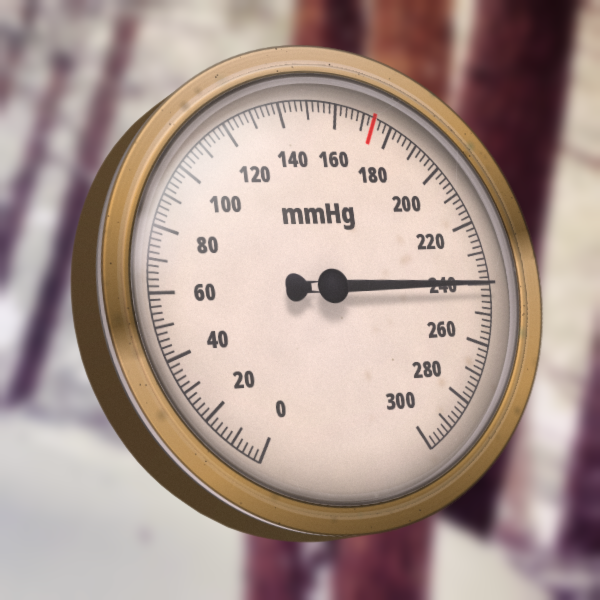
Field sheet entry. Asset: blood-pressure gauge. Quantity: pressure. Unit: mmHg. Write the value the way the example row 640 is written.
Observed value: 240
